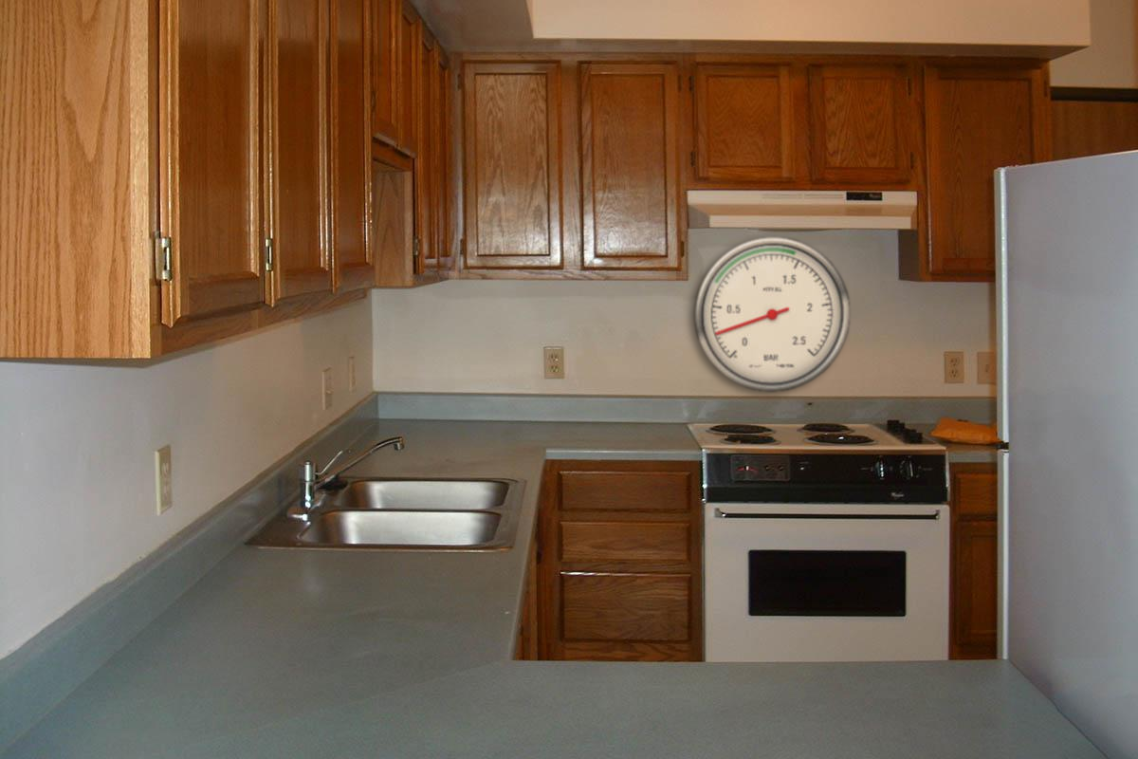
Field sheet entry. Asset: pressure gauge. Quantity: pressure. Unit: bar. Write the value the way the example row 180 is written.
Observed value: 0.25
